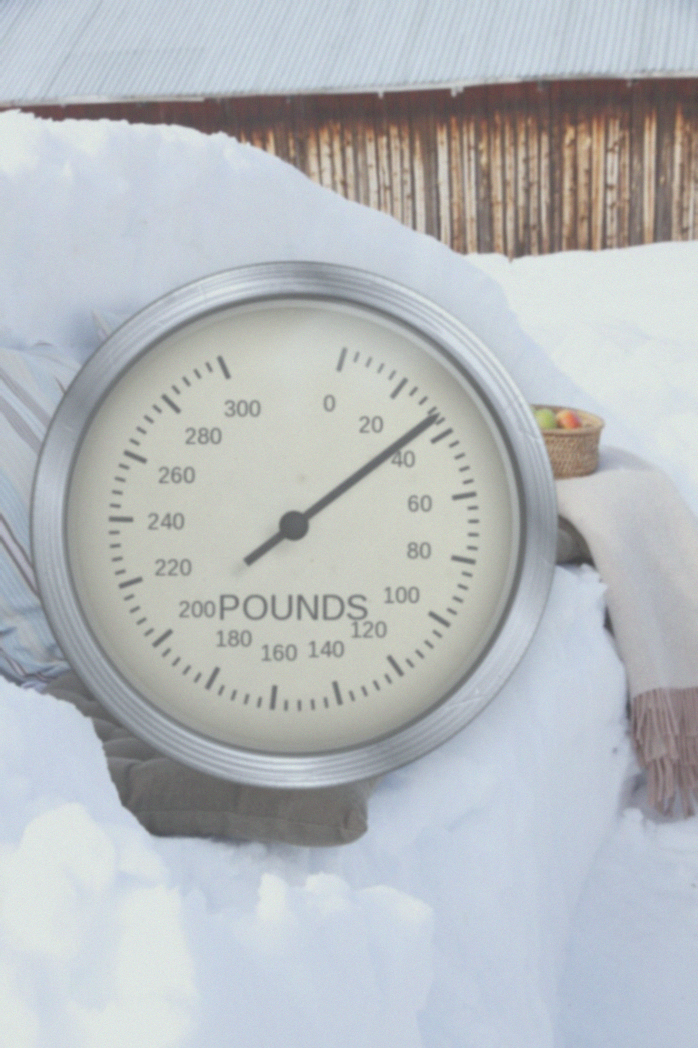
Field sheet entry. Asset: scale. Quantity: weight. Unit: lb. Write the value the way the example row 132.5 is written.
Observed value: 34
